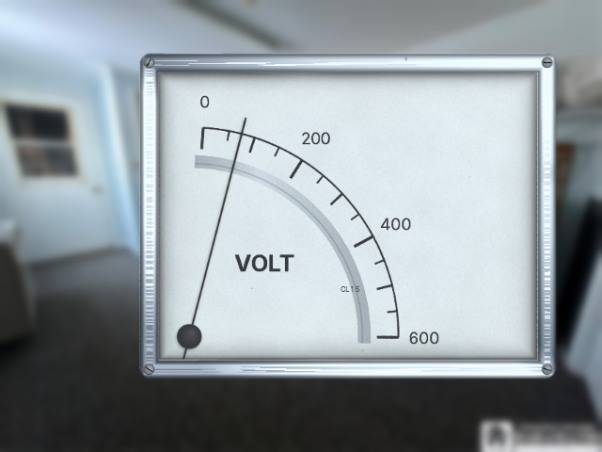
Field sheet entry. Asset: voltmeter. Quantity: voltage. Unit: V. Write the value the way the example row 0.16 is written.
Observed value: 75
